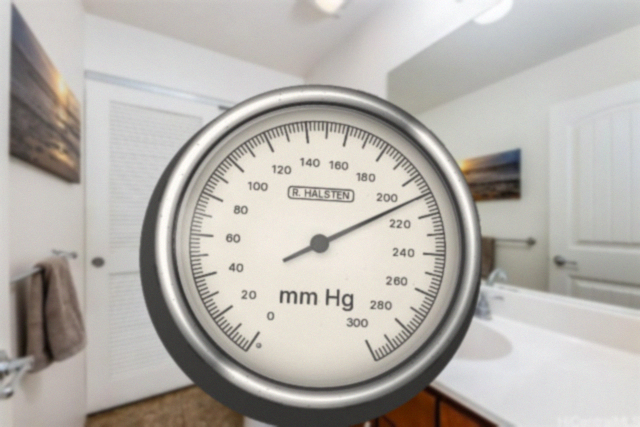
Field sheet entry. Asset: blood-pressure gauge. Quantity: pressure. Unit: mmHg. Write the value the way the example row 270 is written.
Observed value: 210
